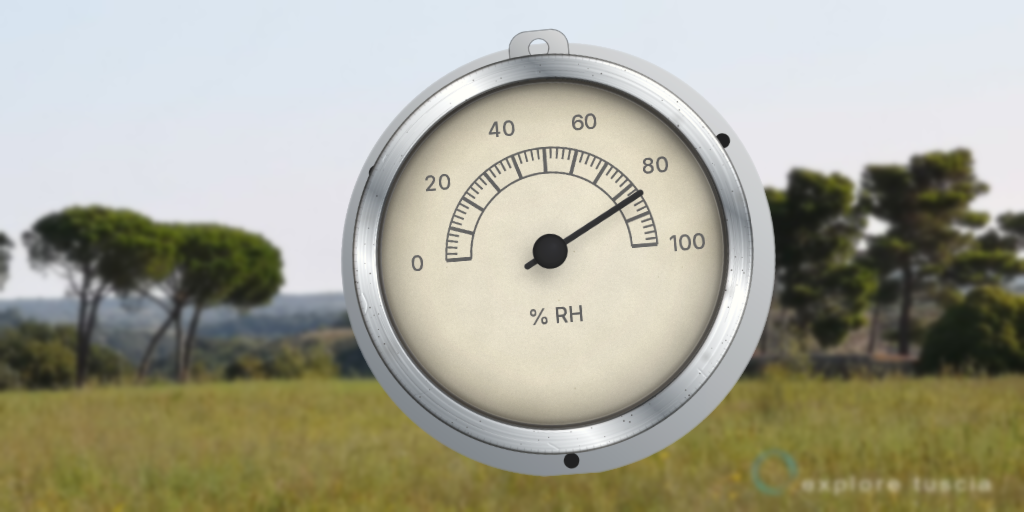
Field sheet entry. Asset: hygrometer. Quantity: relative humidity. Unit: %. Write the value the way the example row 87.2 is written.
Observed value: 84
